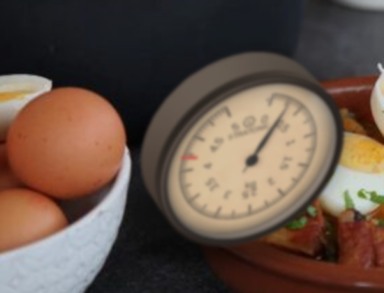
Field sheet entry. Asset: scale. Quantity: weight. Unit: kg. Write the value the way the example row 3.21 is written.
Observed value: 0.25
